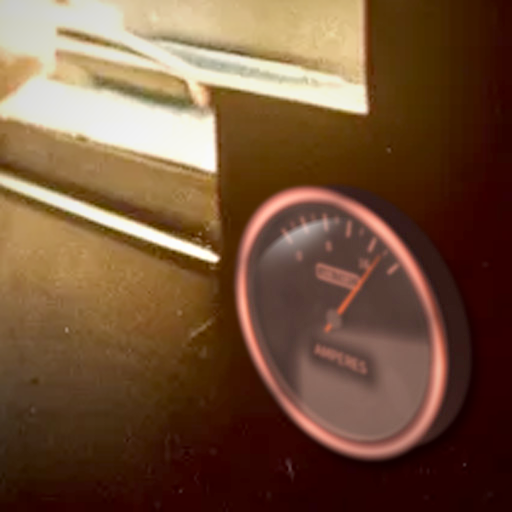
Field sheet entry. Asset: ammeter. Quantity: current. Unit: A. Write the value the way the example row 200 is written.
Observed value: 18
